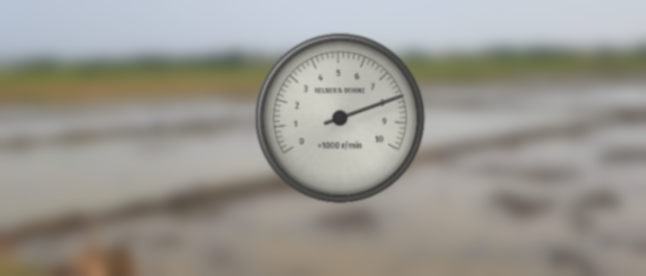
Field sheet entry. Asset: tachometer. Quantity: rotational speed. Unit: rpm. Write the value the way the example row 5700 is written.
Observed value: 8000
